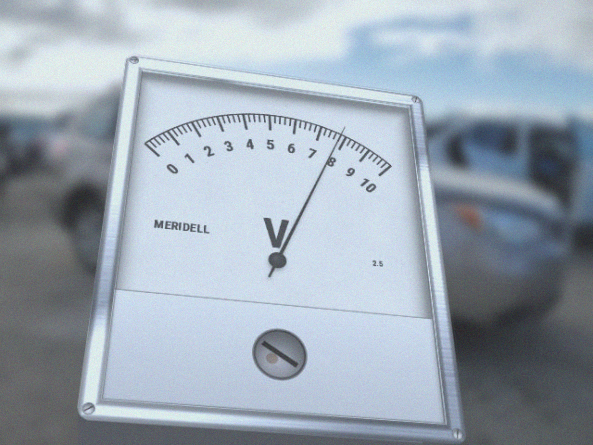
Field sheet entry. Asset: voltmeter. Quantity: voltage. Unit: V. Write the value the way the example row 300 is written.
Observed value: 7.8
